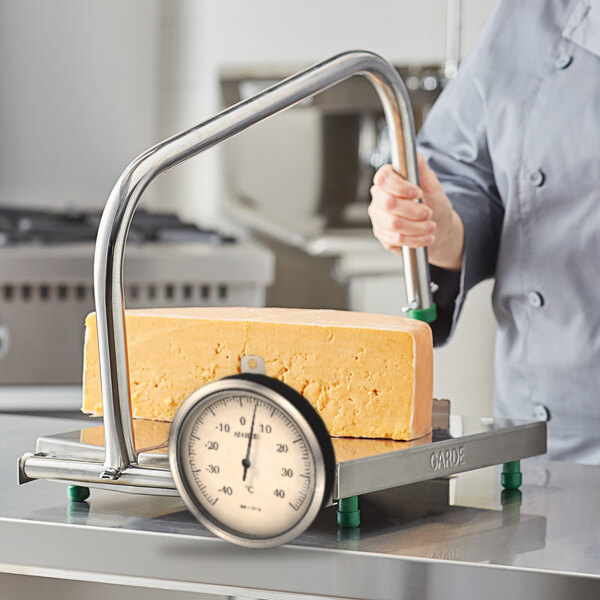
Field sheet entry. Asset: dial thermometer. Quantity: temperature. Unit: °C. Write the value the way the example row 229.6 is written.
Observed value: 5
